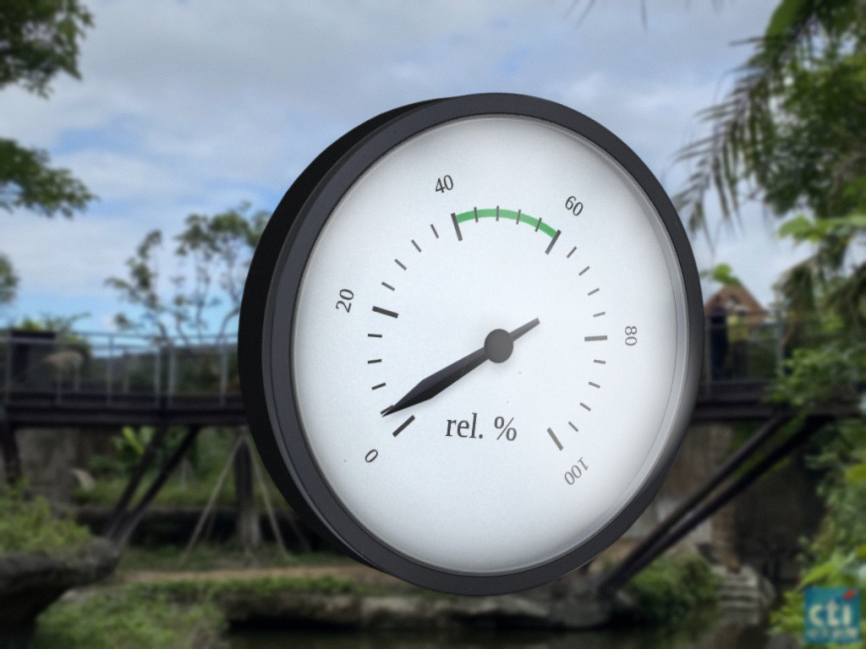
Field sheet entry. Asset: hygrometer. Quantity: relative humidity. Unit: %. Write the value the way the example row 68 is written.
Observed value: 4
